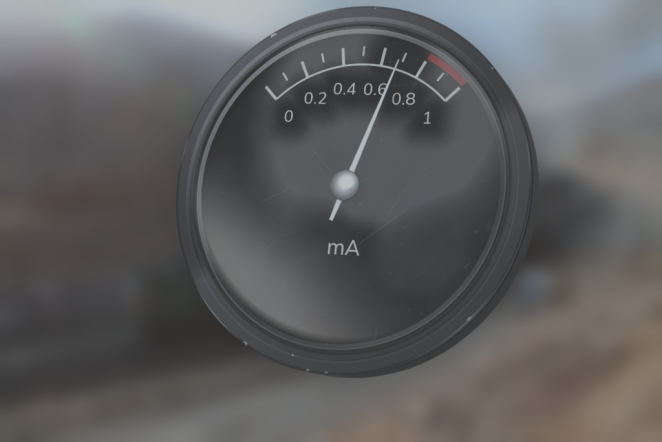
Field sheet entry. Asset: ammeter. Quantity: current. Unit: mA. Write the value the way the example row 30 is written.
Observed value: 0.7
